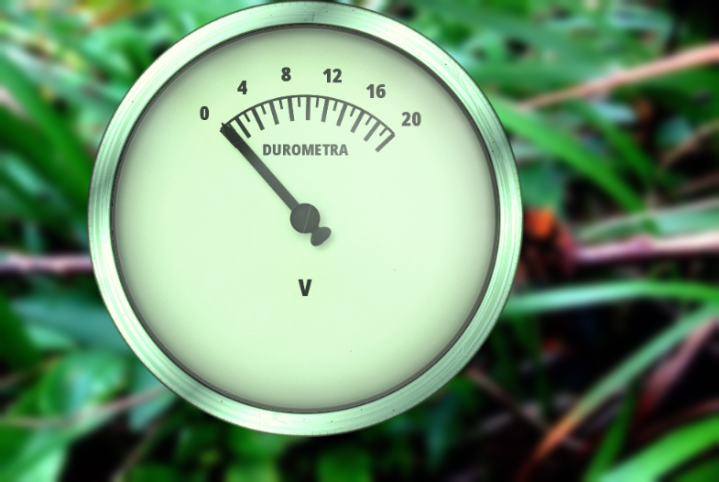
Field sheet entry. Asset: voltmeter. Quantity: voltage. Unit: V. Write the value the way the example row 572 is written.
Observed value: 0.5
